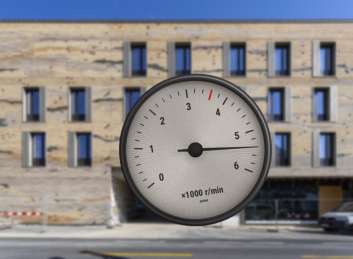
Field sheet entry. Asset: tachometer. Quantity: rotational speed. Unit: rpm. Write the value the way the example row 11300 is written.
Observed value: 5400
